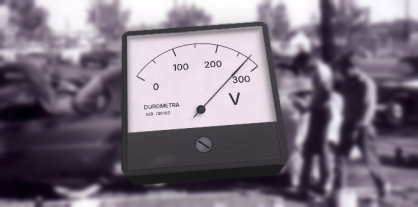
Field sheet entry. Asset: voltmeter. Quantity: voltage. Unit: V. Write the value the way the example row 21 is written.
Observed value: 275
